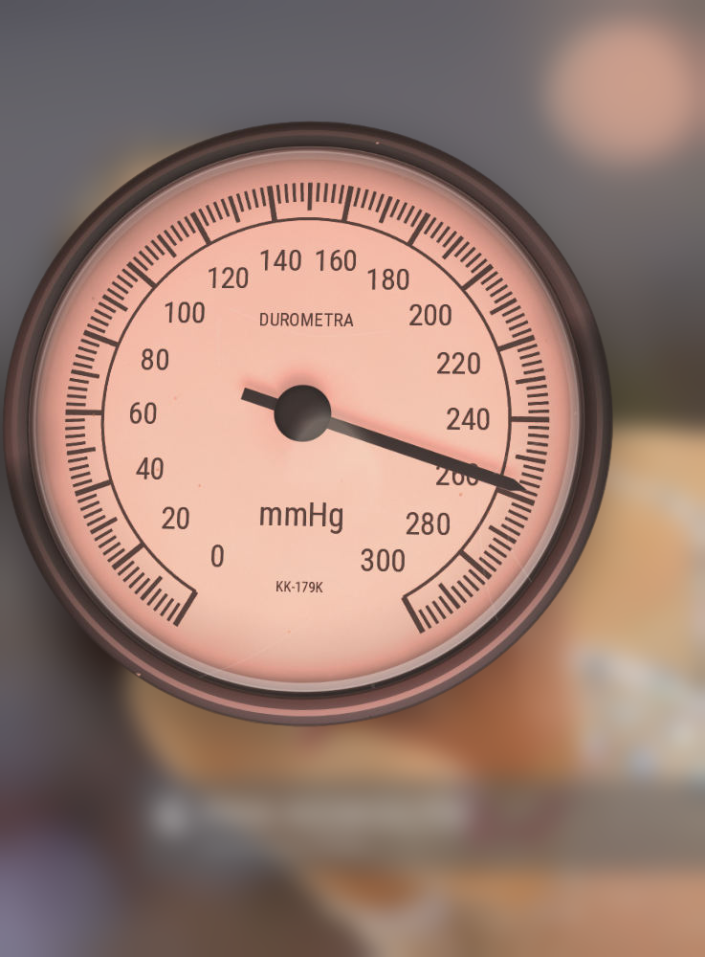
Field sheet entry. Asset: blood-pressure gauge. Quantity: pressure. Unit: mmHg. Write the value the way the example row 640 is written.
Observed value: 258
